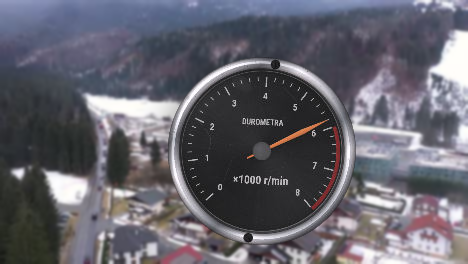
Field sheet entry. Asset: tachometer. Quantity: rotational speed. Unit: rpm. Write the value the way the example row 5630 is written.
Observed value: 5800
